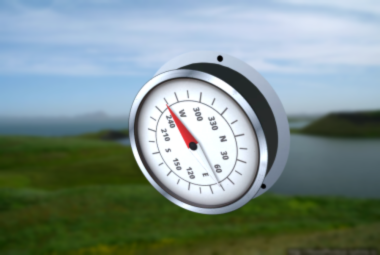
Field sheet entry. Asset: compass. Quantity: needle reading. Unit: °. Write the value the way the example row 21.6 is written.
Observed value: 255
